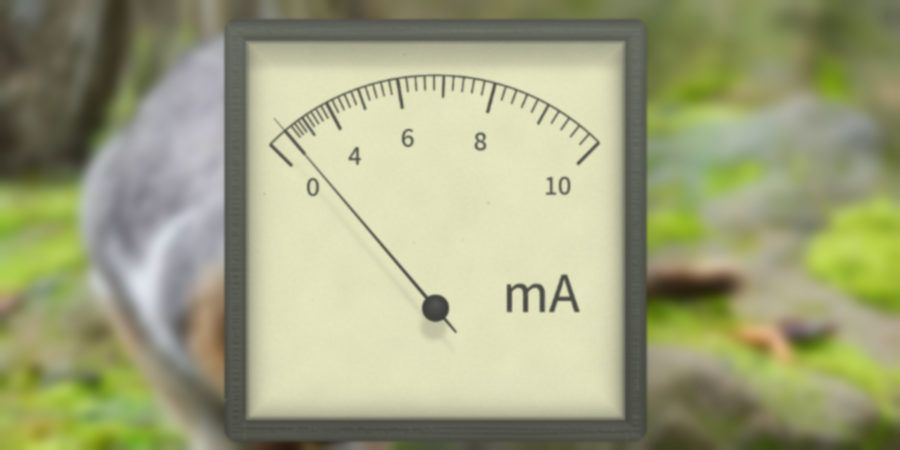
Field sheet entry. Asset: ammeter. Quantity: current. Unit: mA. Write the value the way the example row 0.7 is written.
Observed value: 2
